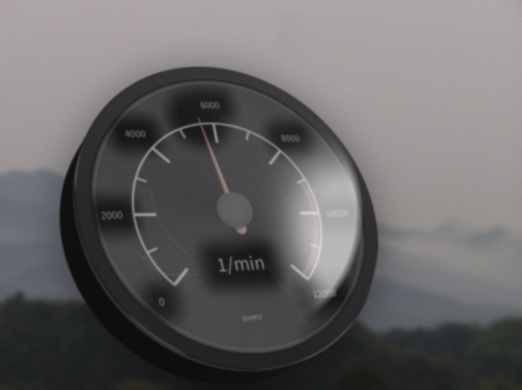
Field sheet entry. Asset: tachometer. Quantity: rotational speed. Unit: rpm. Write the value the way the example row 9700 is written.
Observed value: 5500
